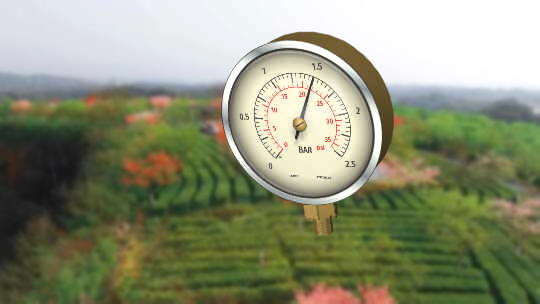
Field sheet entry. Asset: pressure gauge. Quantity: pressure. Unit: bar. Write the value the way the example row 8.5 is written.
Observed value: 1.5
